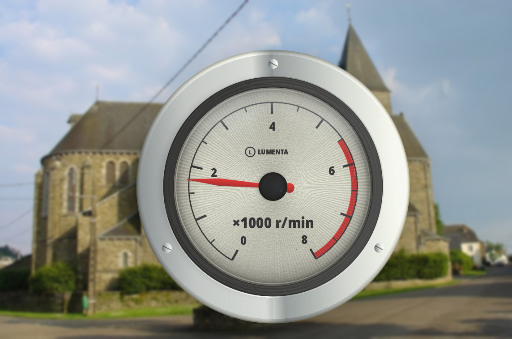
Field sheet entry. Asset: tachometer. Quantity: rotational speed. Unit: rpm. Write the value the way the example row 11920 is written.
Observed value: 1750
